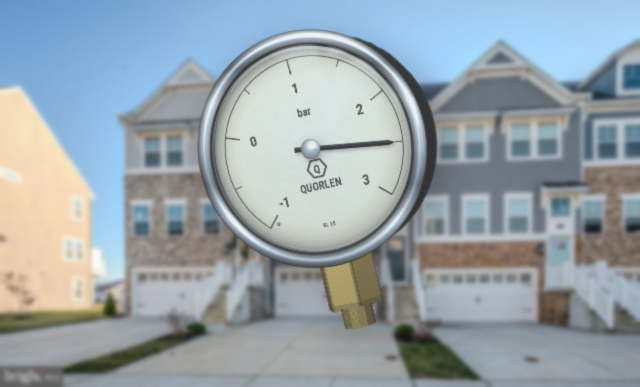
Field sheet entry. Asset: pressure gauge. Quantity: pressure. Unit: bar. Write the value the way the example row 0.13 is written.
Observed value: 2.5
